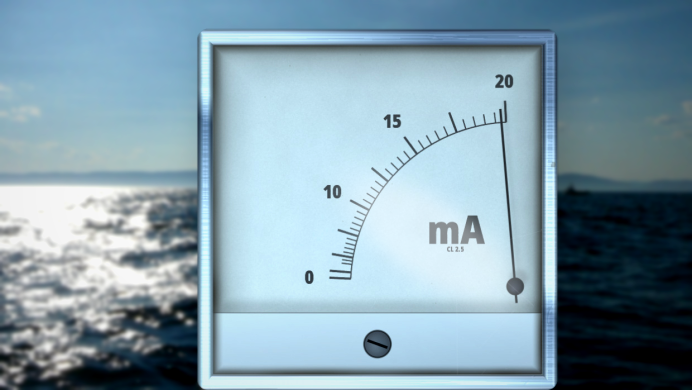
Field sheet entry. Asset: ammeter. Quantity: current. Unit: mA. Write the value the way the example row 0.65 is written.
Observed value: 19.75
